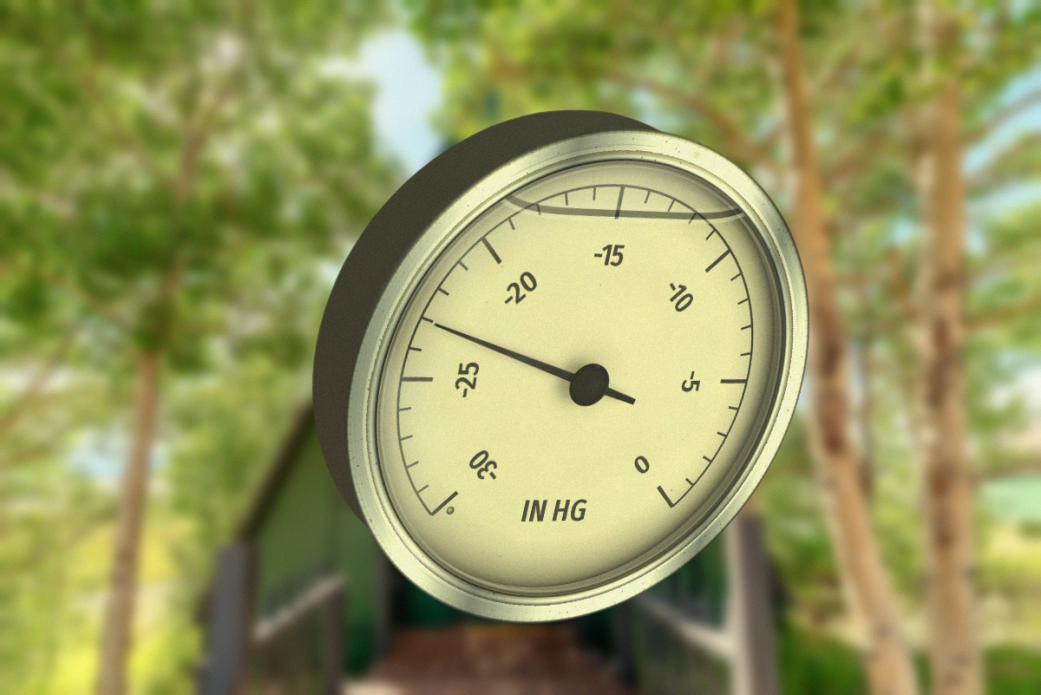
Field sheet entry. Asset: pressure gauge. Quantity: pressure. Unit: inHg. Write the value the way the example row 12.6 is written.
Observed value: -23
